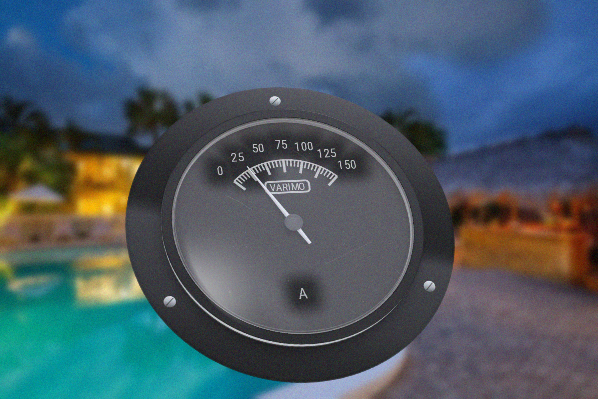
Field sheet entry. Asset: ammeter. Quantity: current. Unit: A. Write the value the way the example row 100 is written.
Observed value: 25
